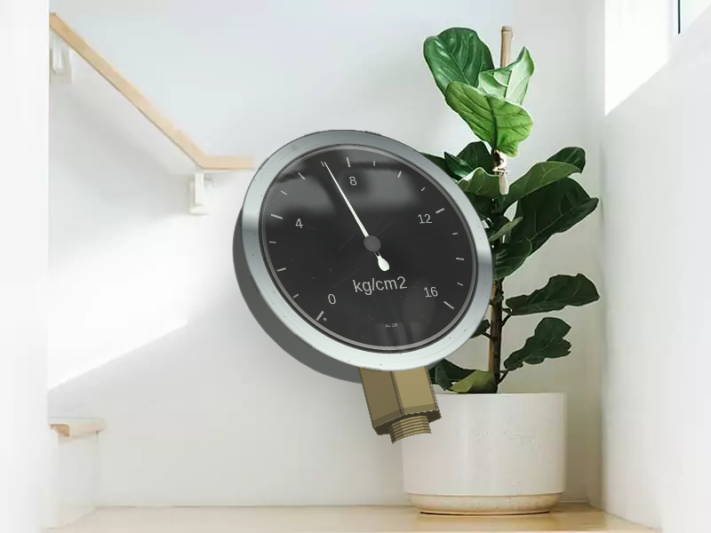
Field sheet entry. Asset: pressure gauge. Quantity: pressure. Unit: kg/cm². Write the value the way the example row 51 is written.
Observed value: 7
